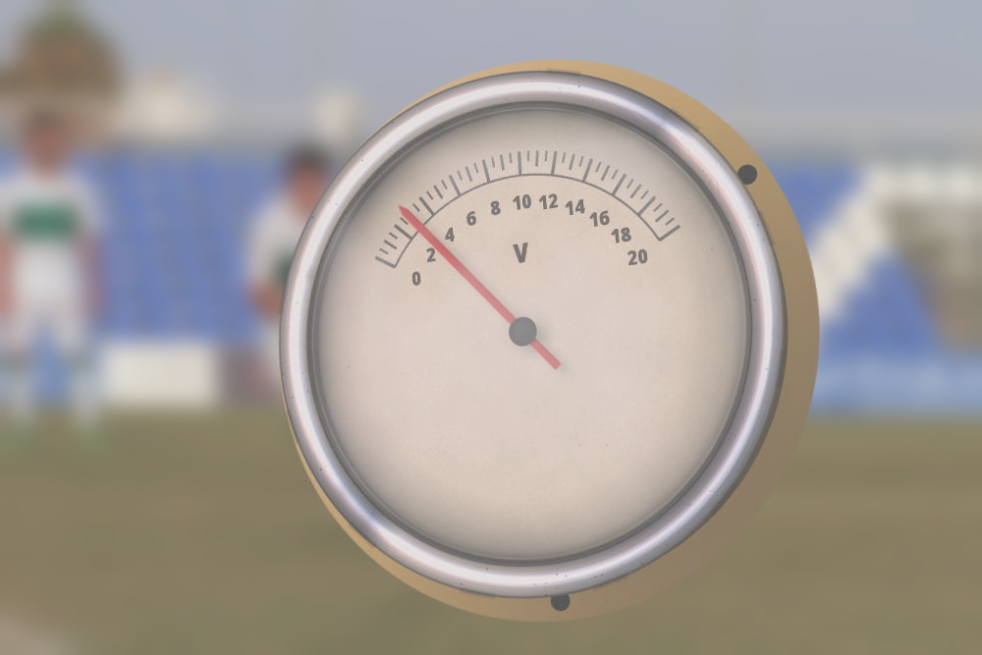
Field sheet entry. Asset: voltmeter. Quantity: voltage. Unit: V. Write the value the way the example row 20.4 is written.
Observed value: 3
